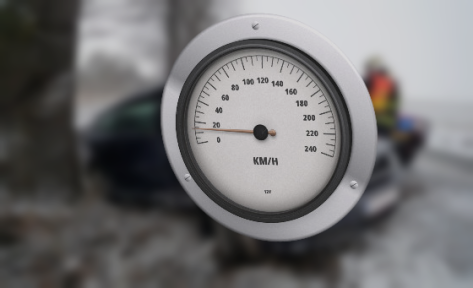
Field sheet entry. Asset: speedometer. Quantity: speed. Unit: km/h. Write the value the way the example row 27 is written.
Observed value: 15
